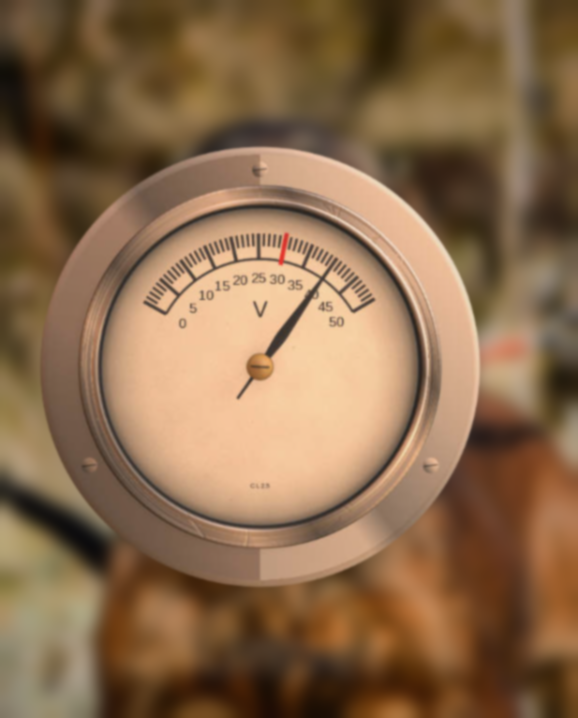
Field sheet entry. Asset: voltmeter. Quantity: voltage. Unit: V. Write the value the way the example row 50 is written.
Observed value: 40
